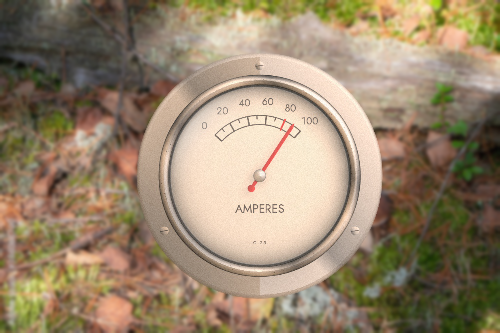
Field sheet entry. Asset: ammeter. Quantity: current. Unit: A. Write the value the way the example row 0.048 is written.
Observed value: 90
